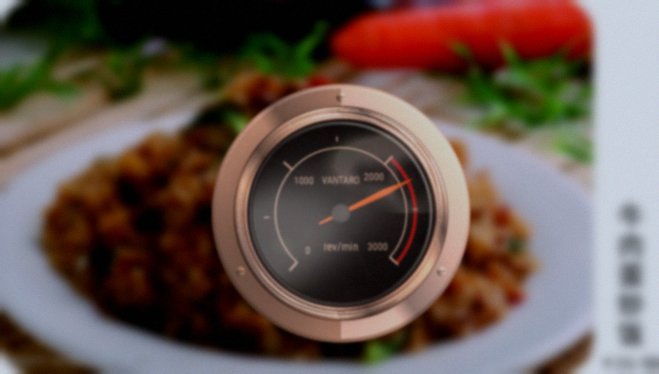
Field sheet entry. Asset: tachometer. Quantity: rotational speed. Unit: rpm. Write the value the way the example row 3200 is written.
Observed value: 2250
